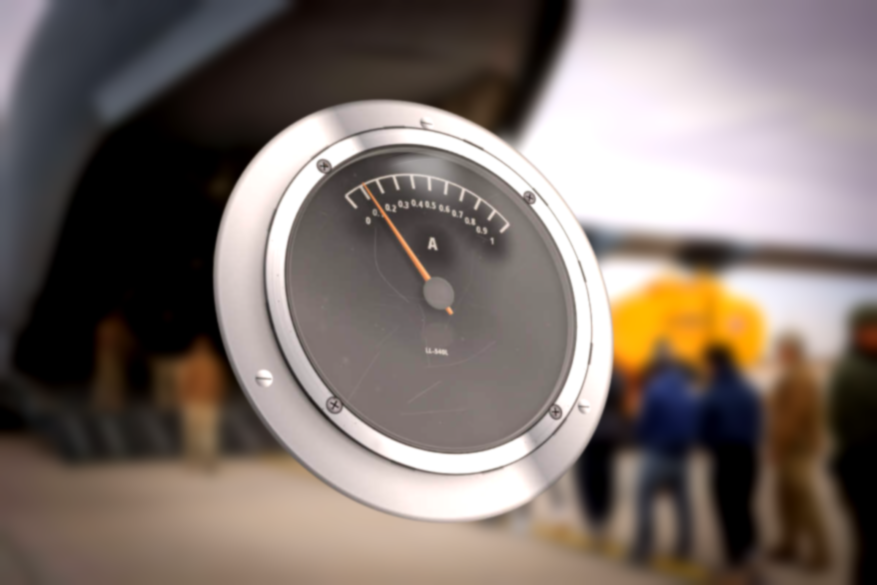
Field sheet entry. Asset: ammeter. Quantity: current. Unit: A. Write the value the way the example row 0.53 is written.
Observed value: 0.1
